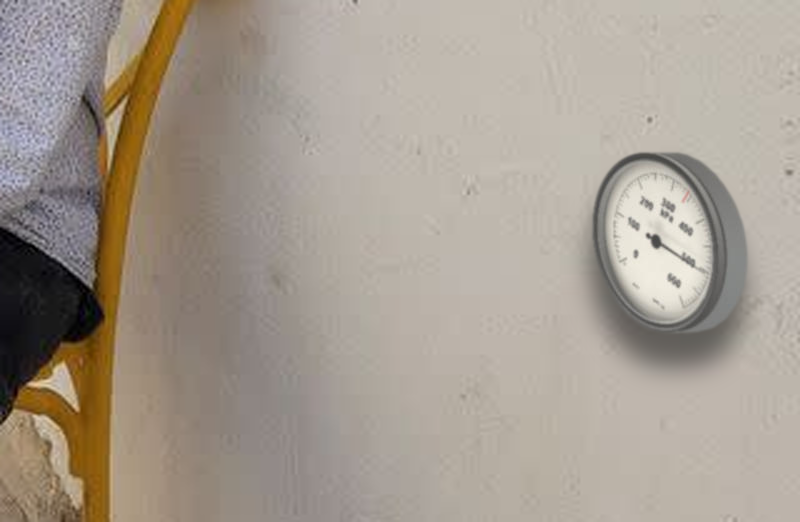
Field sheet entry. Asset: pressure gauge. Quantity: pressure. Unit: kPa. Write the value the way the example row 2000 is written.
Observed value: 500
